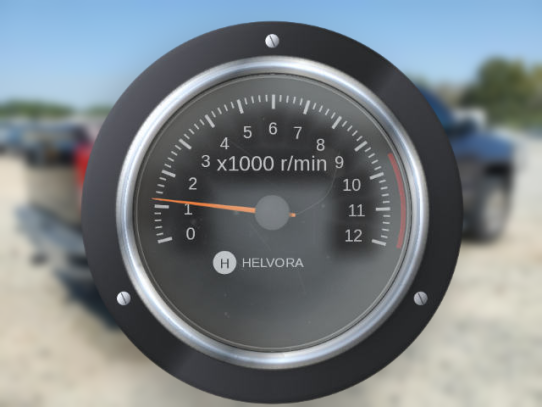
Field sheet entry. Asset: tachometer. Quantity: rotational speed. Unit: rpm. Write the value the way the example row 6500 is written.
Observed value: 1200
